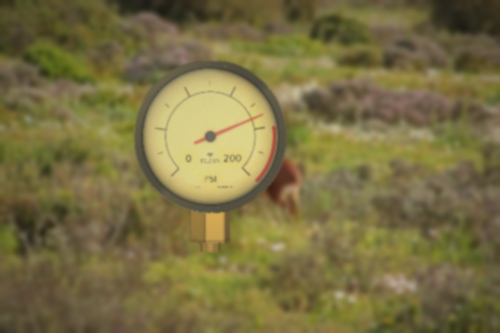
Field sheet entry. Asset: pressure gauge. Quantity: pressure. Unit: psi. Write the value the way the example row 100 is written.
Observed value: 150
